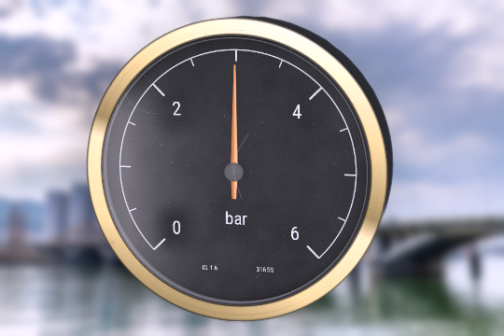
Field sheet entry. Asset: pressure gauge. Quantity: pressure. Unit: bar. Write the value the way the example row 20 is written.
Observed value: 3
